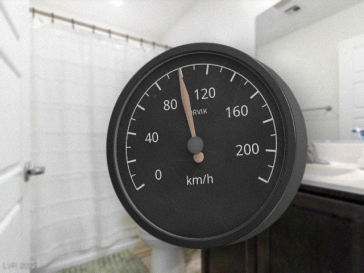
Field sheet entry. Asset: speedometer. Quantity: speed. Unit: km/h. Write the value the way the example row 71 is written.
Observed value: 100
